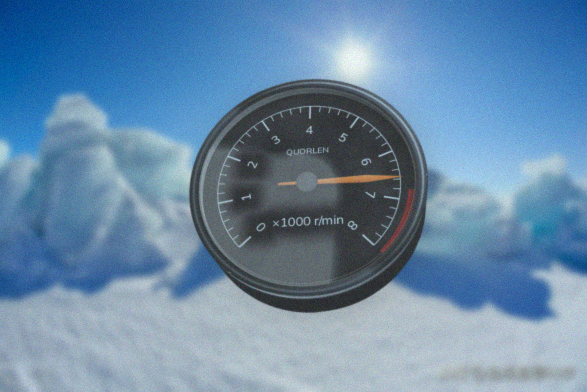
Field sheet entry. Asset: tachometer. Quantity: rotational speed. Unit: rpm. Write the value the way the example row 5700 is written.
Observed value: 6600
